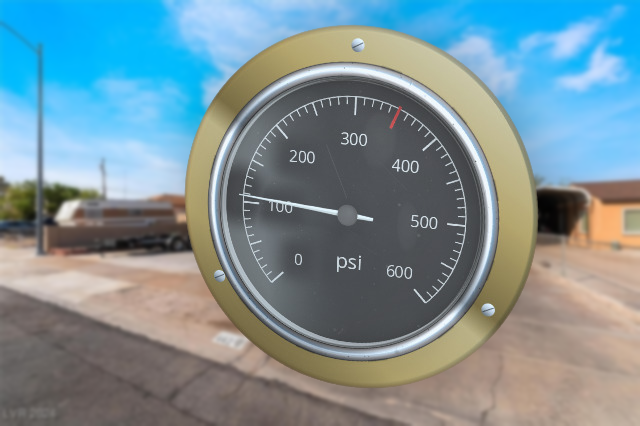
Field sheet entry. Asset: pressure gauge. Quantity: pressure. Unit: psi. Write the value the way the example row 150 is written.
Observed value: 110
